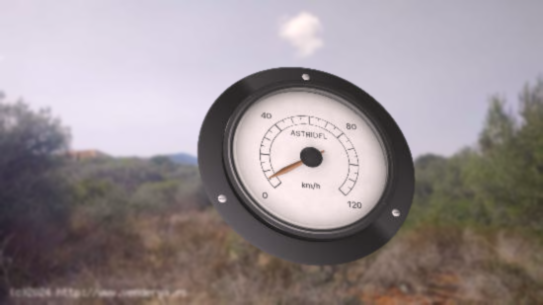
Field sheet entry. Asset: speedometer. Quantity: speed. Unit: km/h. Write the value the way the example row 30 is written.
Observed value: 5
